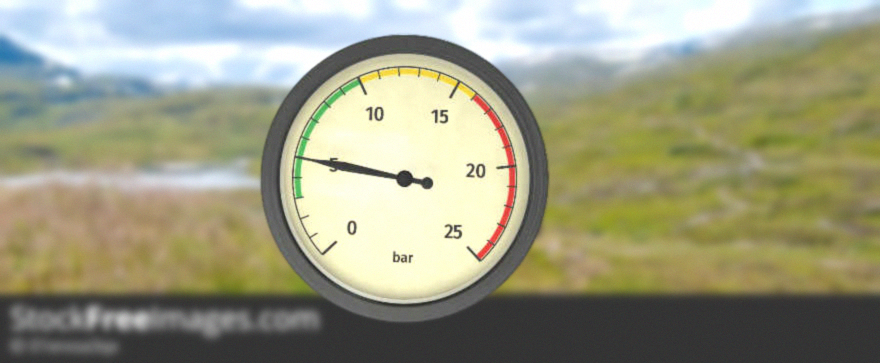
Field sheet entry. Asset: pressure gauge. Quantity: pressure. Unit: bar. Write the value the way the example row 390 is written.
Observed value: 5
